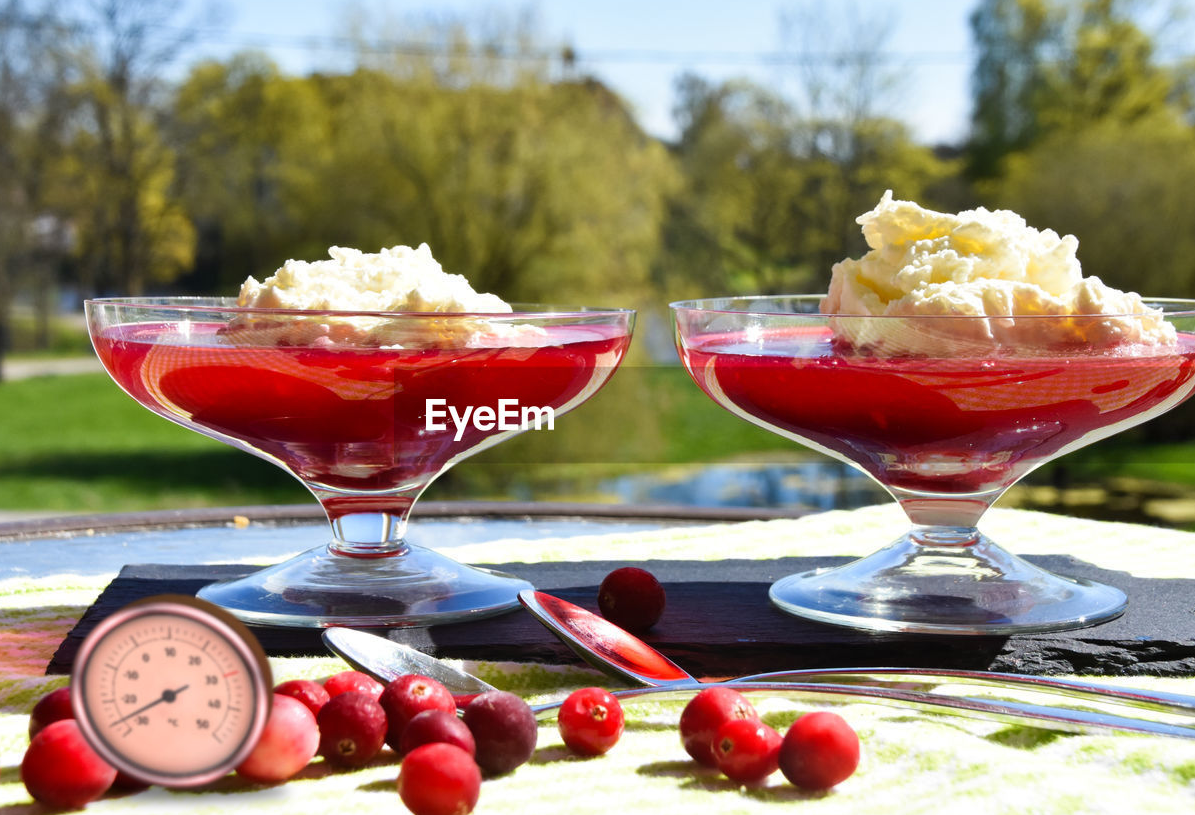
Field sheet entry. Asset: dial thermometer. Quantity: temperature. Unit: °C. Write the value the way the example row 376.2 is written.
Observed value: -26
